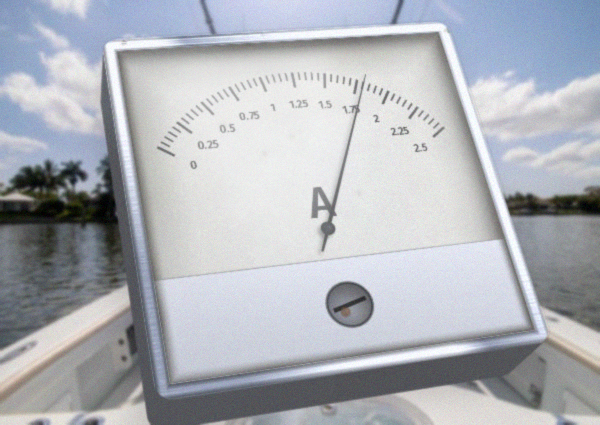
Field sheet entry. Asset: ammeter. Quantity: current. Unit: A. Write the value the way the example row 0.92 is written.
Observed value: 1.8
